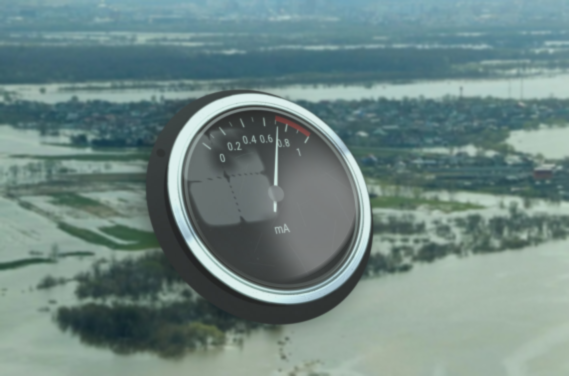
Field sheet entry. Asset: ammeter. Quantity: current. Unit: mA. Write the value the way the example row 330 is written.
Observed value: 0.7
